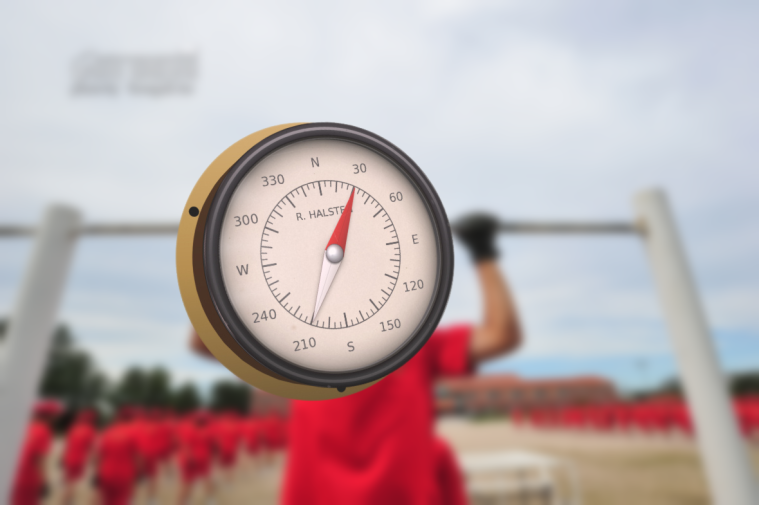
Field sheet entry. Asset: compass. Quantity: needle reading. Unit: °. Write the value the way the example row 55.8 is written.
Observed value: 30
